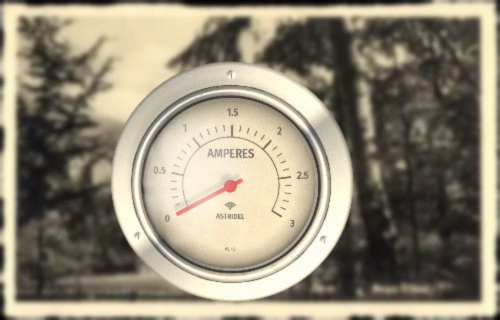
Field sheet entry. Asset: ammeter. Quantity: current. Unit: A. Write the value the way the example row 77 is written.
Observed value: 0
